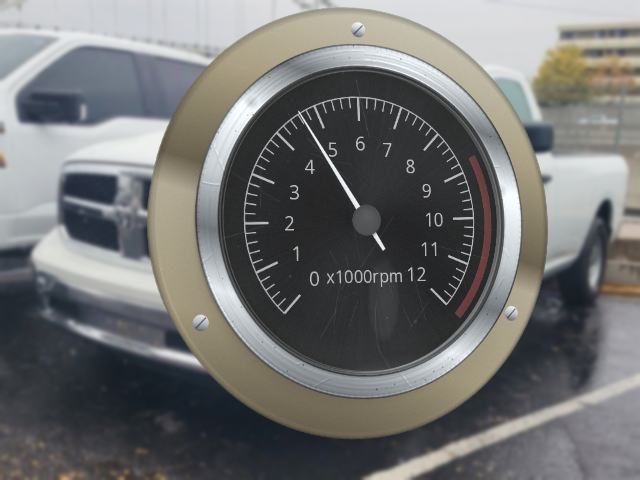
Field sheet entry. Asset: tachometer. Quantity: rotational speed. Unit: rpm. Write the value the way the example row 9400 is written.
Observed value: 4600
